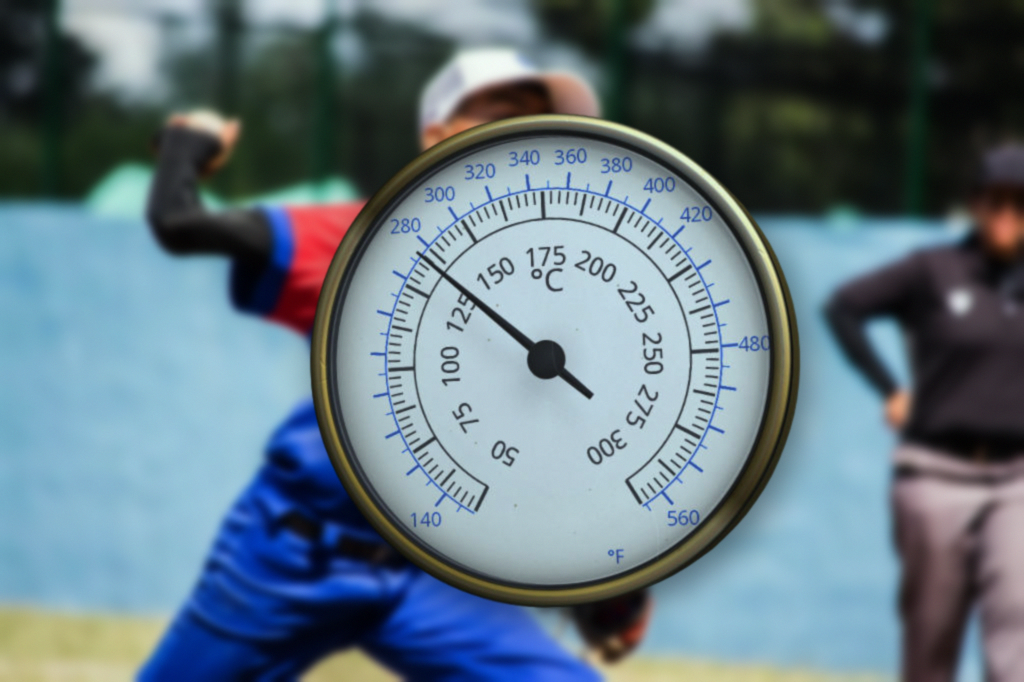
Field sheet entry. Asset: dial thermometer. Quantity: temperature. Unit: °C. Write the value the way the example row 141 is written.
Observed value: 135
